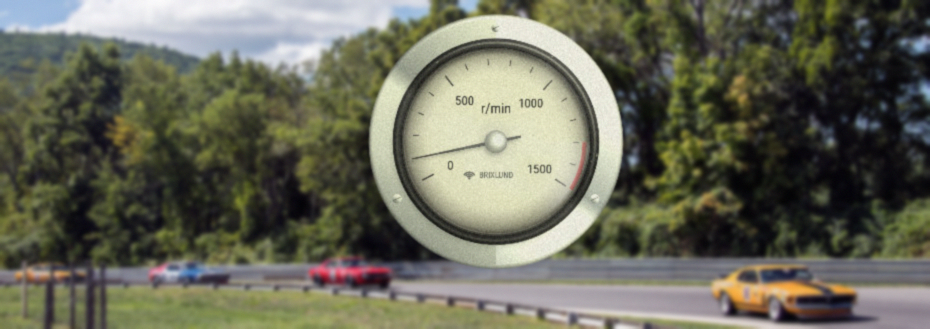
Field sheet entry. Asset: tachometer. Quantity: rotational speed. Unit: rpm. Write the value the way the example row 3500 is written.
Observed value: 100
